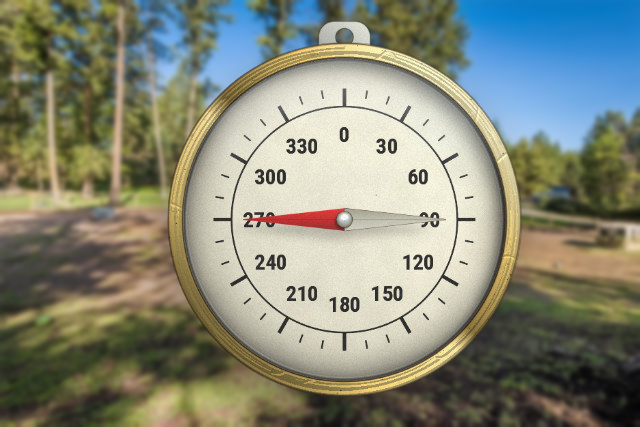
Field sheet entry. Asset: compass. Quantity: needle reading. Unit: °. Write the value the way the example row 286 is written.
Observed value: 270
